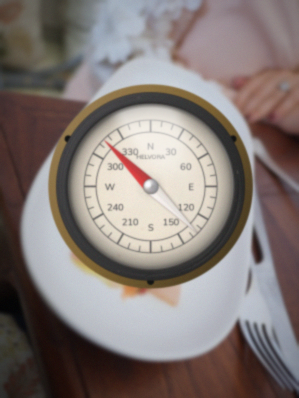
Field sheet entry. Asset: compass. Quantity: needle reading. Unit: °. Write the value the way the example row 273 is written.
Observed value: 315
